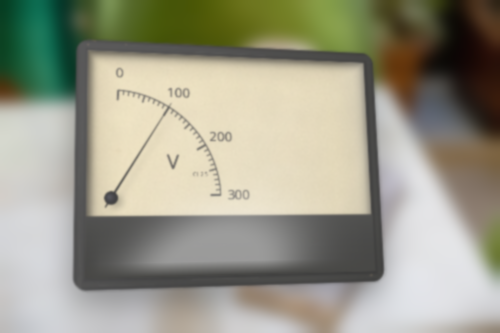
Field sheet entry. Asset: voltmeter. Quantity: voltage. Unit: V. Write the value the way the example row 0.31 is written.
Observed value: 100
